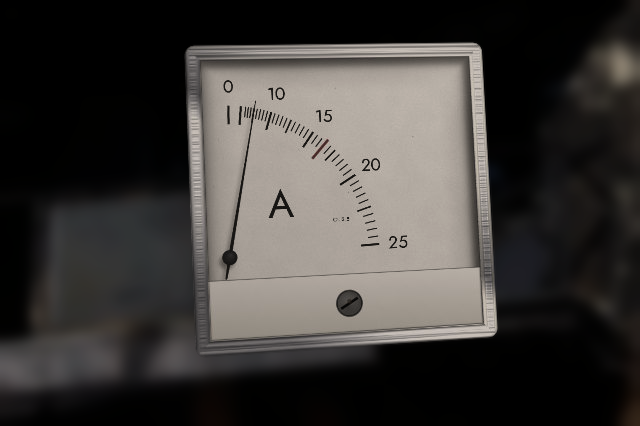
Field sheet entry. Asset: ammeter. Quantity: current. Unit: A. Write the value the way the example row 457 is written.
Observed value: 7.5
